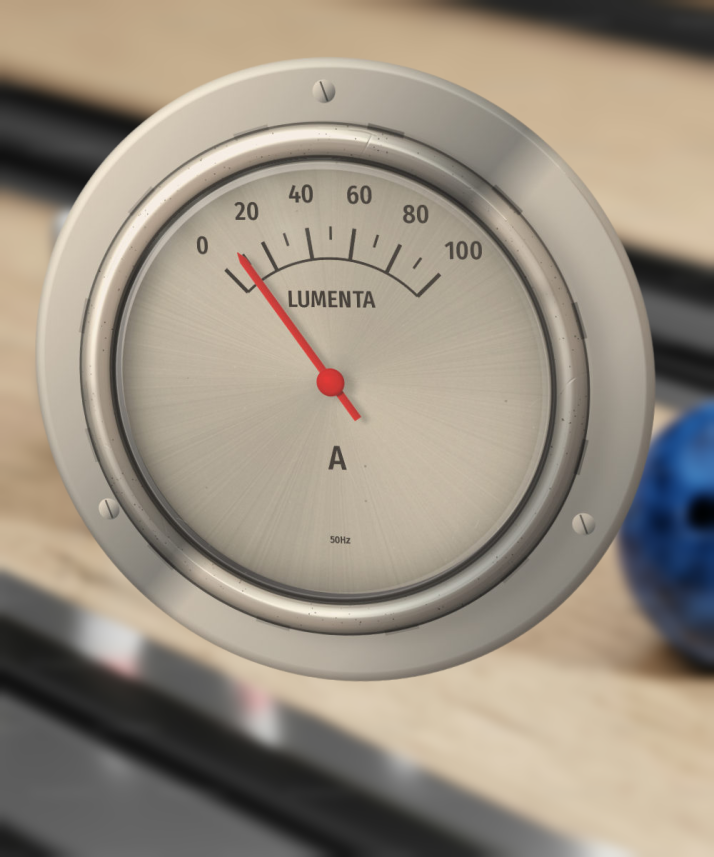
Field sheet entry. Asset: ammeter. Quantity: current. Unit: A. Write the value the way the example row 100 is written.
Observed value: 10
